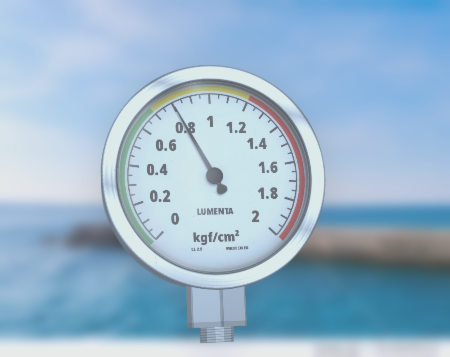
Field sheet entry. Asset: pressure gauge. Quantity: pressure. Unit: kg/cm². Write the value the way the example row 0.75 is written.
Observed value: 0.8
